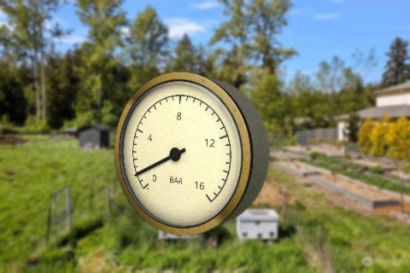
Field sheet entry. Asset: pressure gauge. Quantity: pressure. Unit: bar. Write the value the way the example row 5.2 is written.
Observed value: 1
